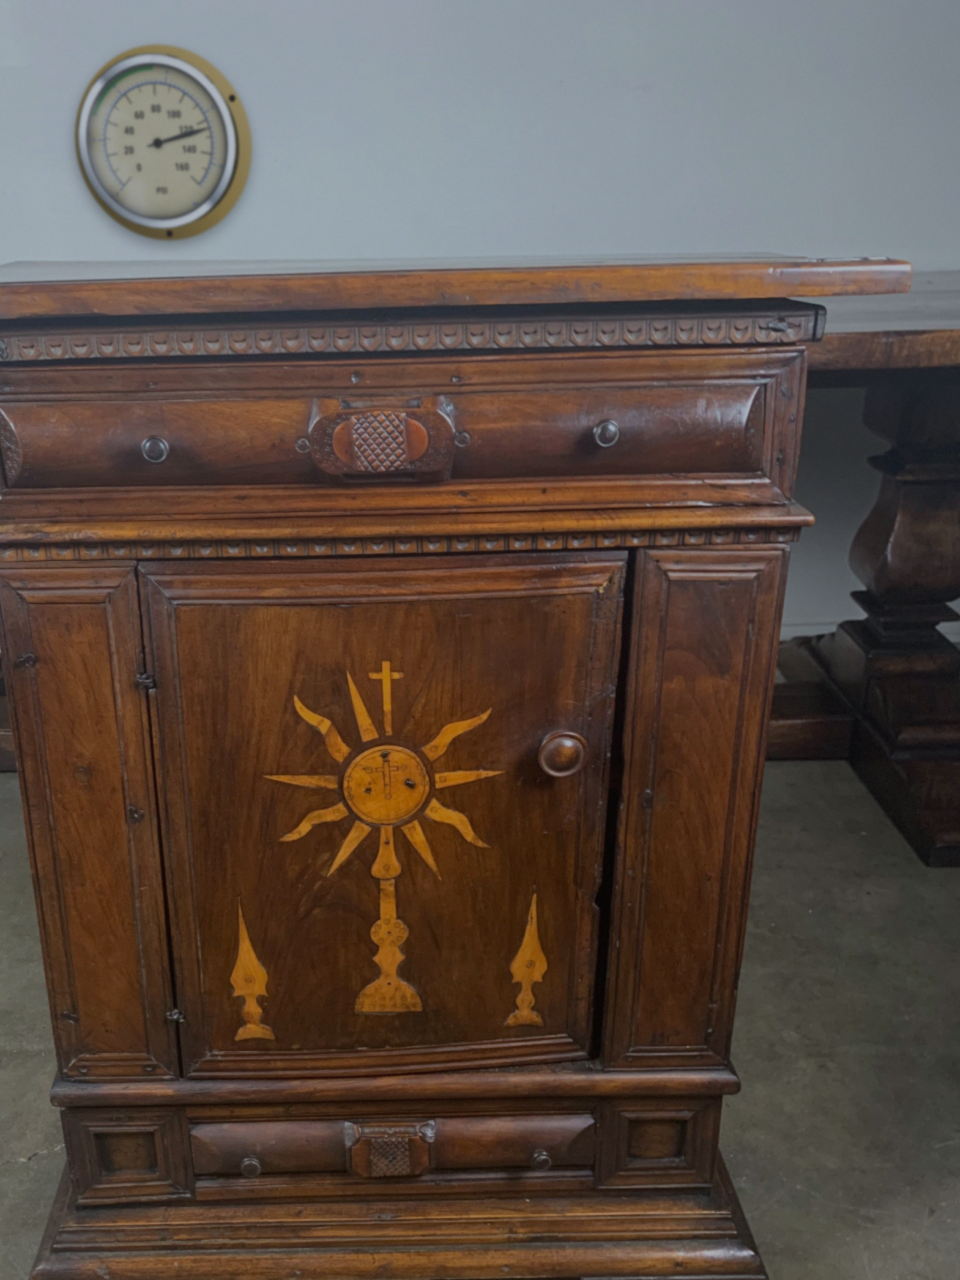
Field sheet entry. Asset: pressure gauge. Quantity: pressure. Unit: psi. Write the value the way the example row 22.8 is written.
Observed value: 125
